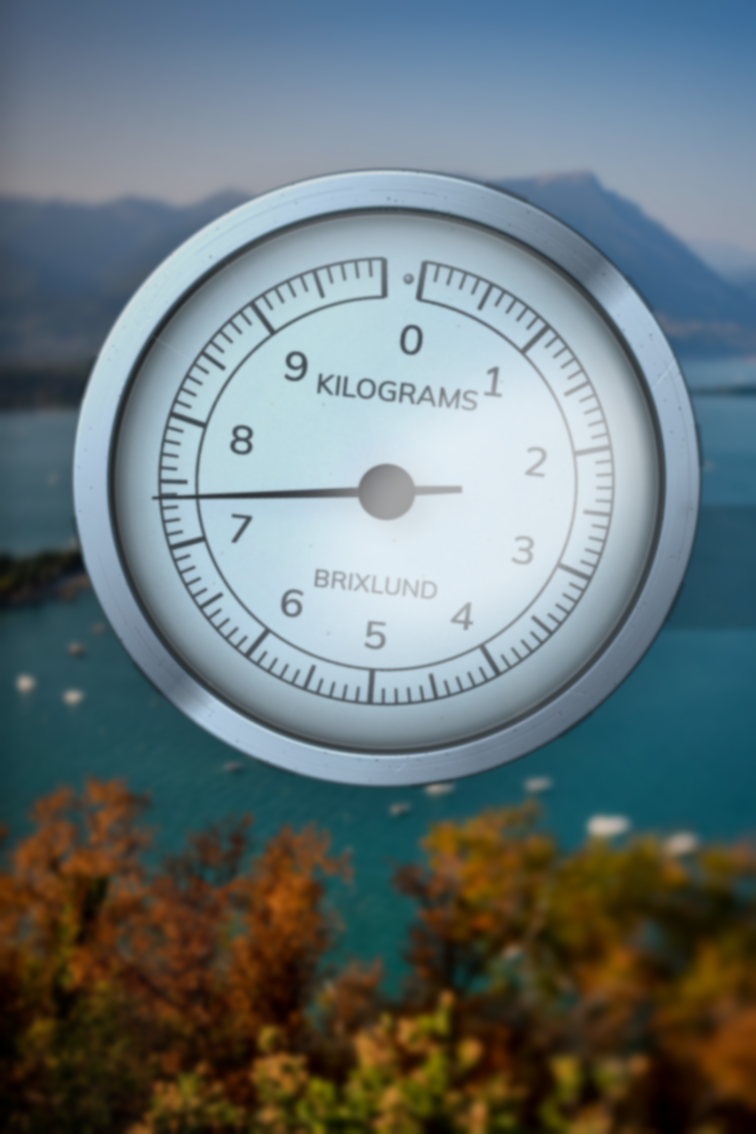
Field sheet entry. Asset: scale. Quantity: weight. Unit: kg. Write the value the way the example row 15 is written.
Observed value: 7.4
